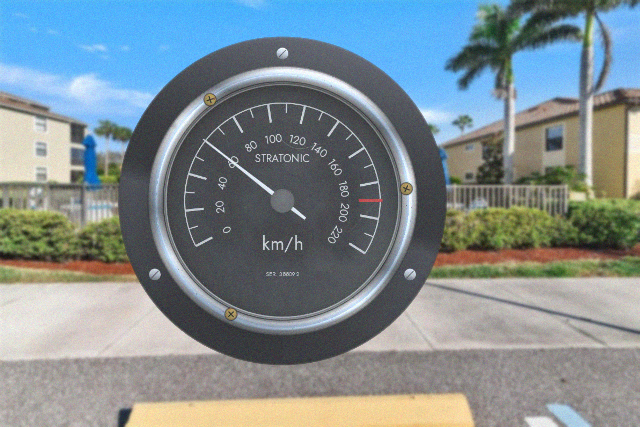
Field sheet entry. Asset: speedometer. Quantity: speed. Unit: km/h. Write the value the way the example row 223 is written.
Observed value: 60
